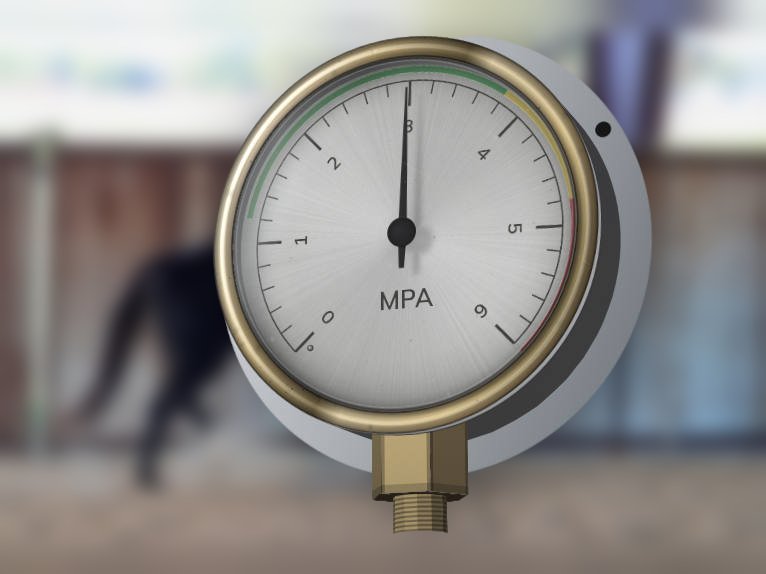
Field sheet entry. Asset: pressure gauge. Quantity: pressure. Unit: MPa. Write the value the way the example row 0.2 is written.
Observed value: 3
